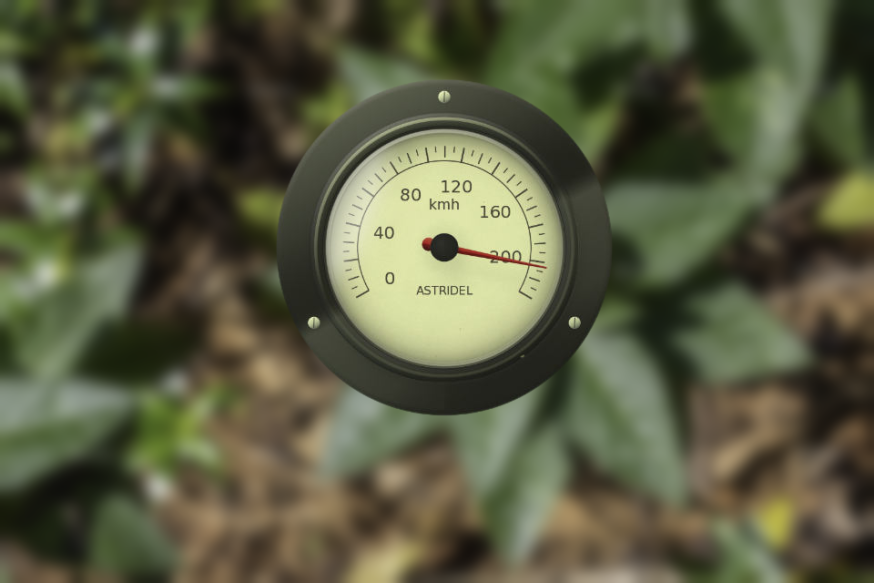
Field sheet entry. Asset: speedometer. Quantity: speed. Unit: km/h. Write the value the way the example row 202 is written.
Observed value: 202.5
